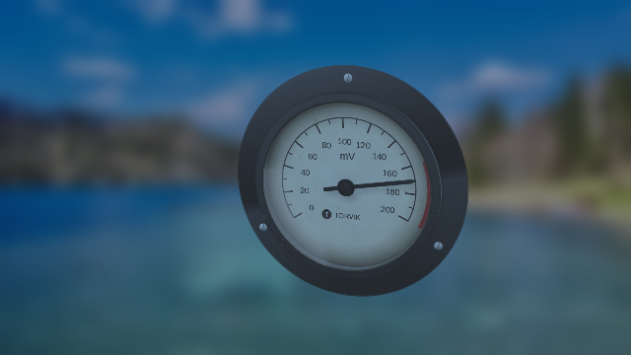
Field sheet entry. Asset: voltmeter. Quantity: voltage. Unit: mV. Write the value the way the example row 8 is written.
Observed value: 170
